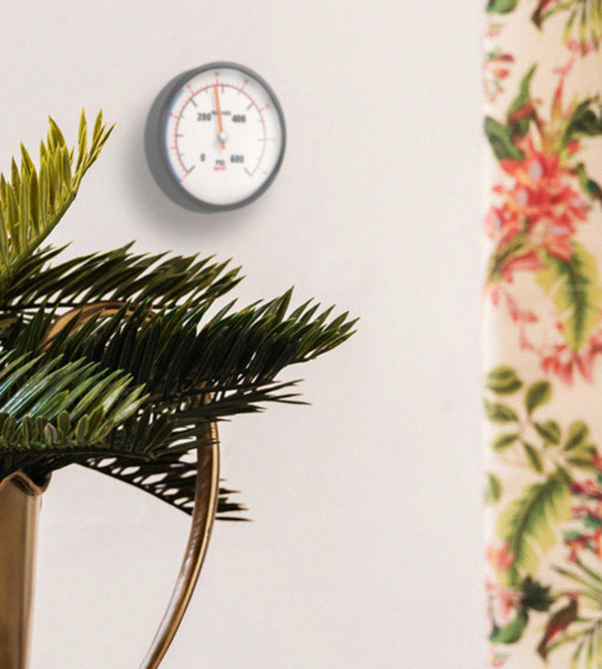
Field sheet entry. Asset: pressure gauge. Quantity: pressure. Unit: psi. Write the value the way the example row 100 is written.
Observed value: 275
